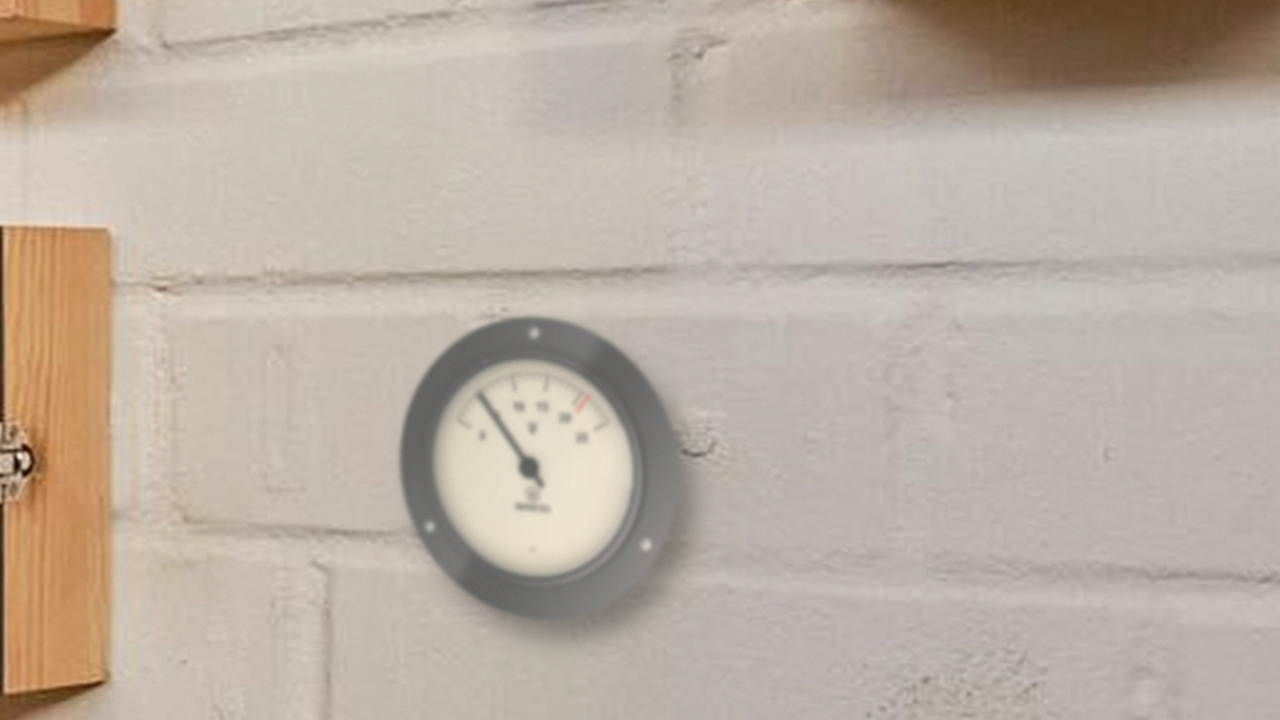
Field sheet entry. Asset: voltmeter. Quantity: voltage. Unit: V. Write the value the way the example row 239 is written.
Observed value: 5
